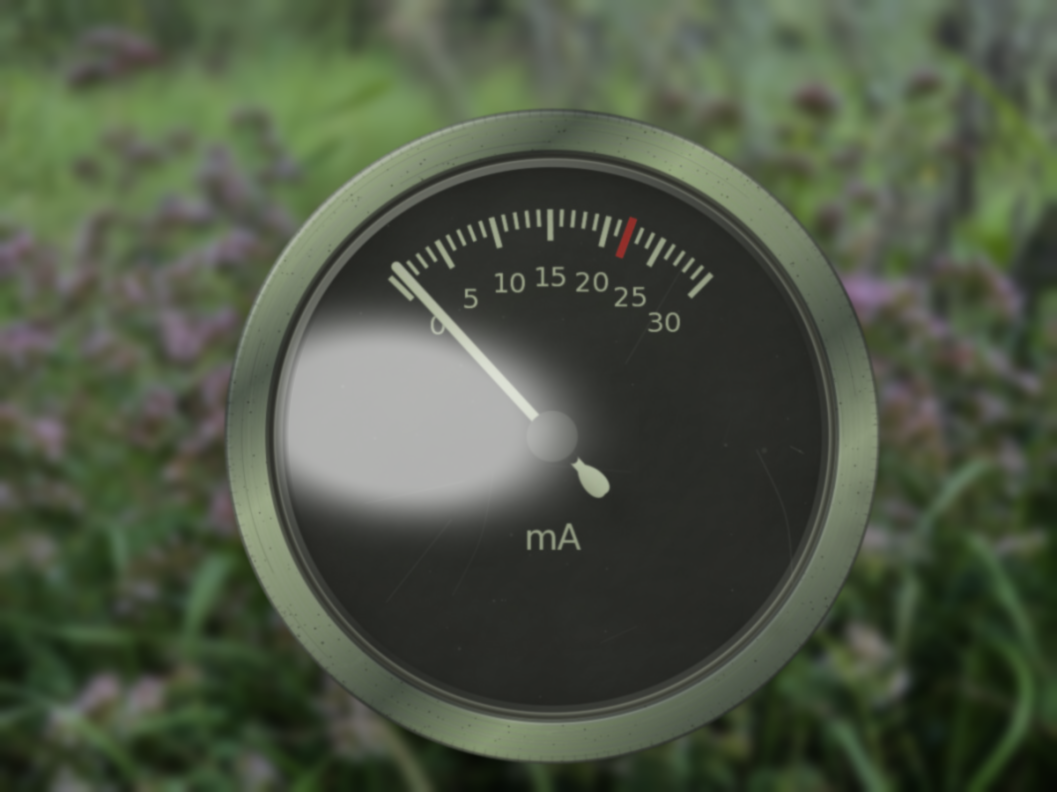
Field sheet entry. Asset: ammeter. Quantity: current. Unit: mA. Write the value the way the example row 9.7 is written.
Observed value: 1
